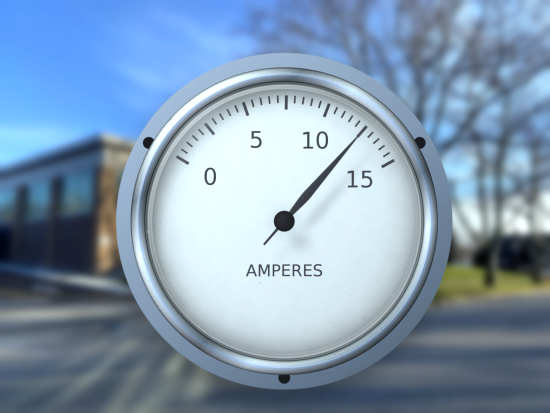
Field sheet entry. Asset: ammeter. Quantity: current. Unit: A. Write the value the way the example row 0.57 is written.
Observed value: 12.5
